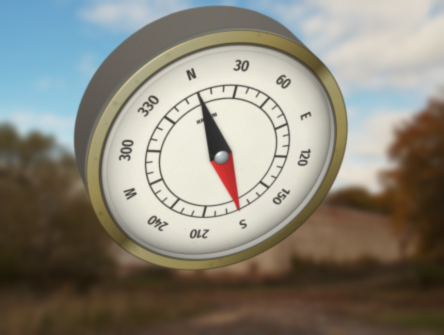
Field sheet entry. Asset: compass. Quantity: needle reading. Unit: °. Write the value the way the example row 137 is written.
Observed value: 180
